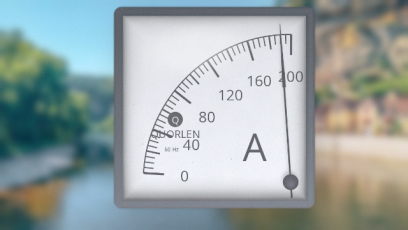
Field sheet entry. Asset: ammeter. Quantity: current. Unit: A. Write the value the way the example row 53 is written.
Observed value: 190
